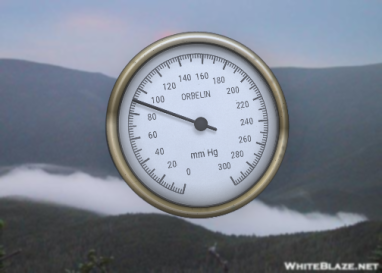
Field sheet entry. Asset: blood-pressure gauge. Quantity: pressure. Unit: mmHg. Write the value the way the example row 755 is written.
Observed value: 90
